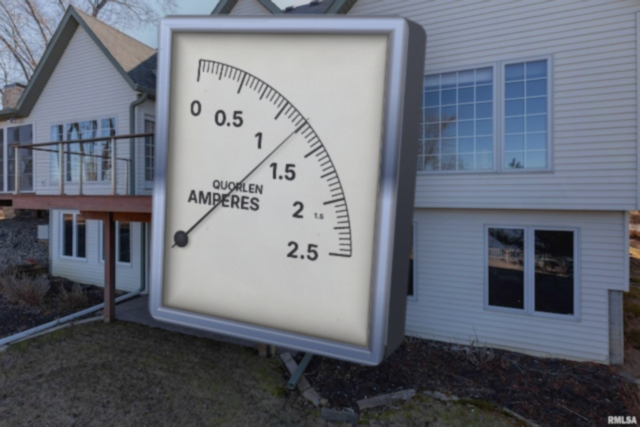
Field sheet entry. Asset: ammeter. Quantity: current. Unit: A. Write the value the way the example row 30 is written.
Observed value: 1.25
